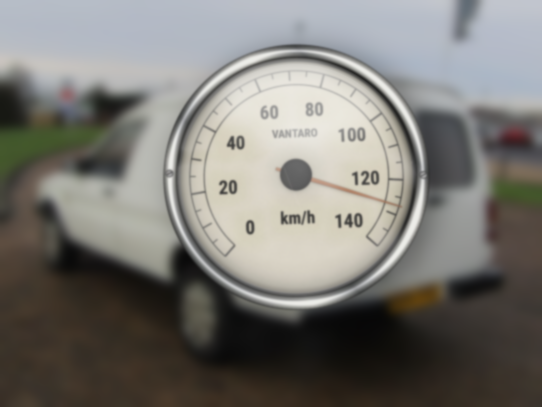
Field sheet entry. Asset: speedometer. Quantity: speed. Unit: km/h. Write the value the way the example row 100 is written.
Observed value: 127.5
